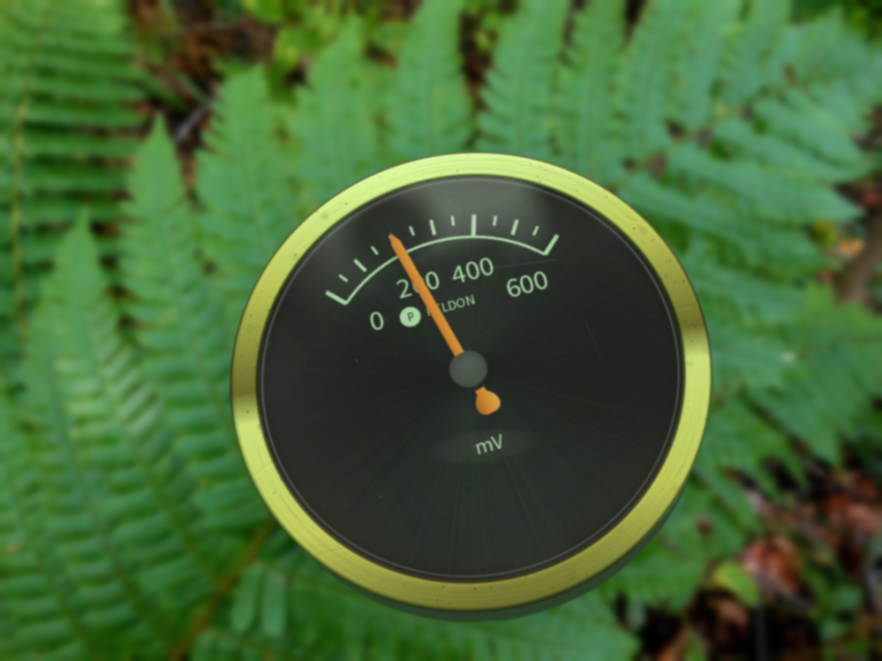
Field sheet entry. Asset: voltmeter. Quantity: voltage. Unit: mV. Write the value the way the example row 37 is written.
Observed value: 200
